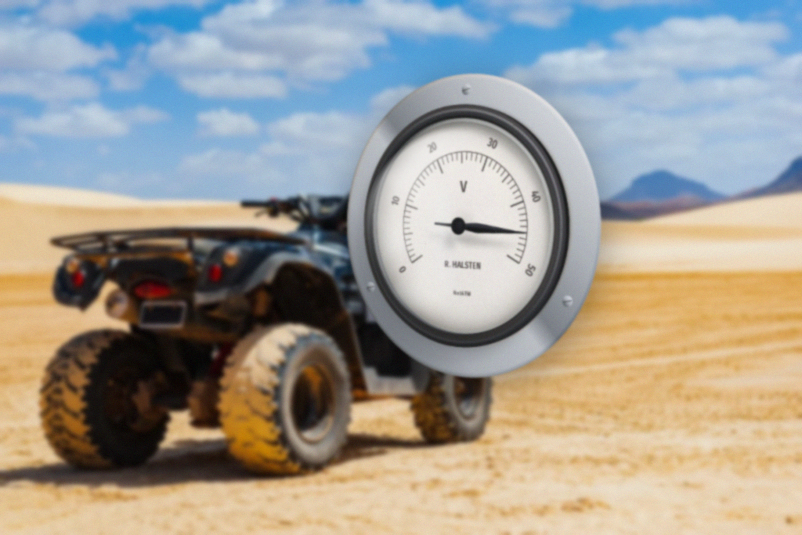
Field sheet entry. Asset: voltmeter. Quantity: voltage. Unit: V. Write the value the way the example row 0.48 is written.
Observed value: 45
